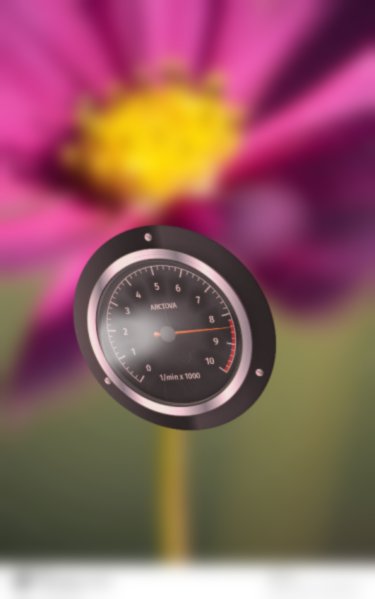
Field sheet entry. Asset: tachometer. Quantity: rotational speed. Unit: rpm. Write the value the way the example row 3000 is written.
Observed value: 8400
